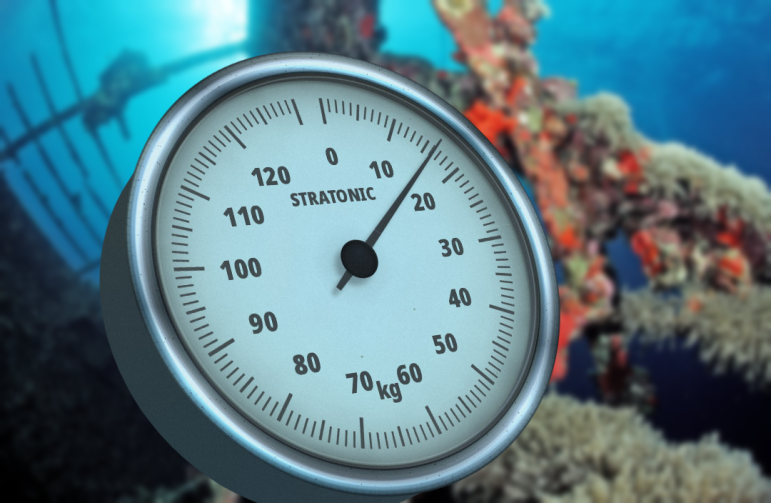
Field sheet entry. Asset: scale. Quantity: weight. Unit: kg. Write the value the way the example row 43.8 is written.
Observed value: 16
